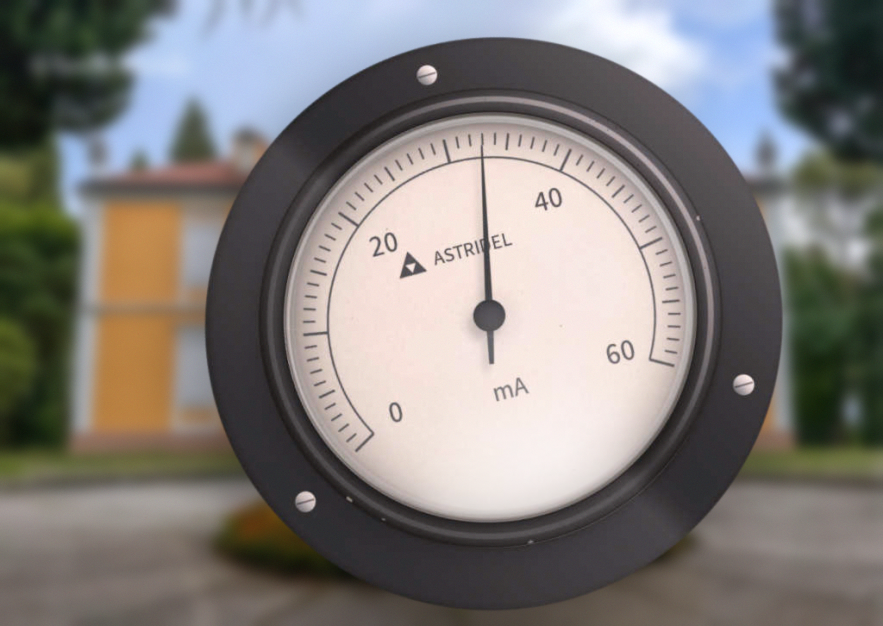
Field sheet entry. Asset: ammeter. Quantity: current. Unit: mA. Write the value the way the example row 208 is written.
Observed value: 33
